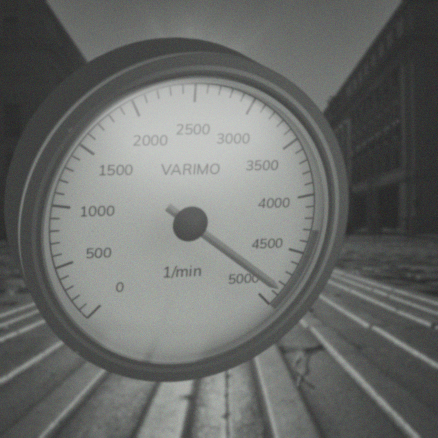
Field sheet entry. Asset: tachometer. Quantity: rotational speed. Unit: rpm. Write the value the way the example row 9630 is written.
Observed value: 4850
